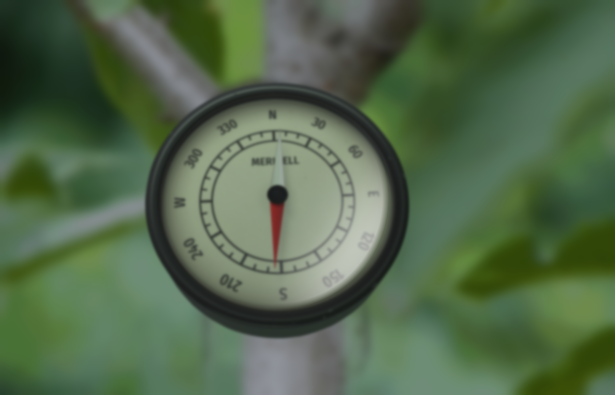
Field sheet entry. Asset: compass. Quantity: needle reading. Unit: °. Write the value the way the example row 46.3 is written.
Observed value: 185
